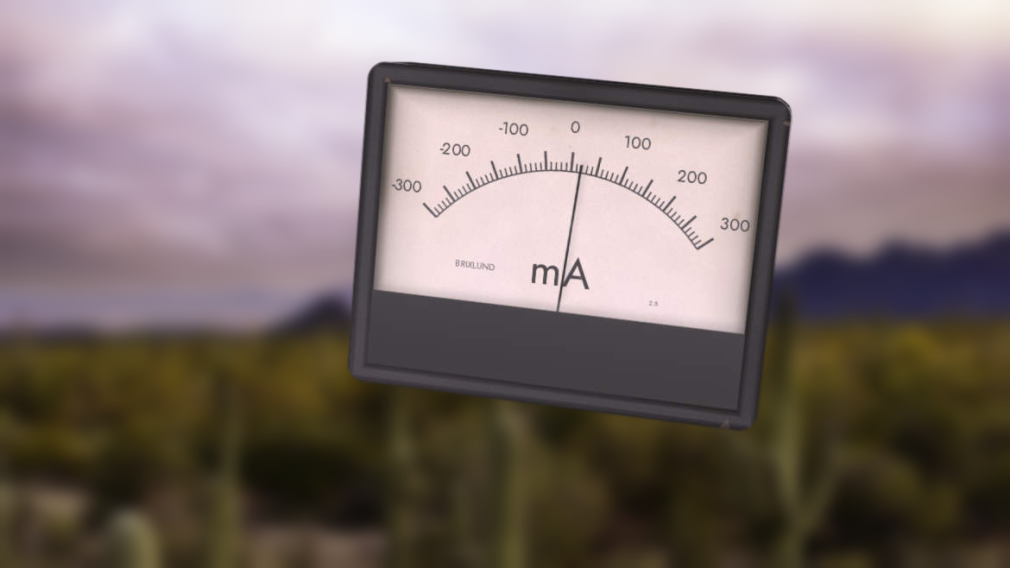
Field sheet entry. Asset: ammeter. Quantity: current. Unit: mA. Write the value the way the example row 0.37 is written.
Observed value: 20
